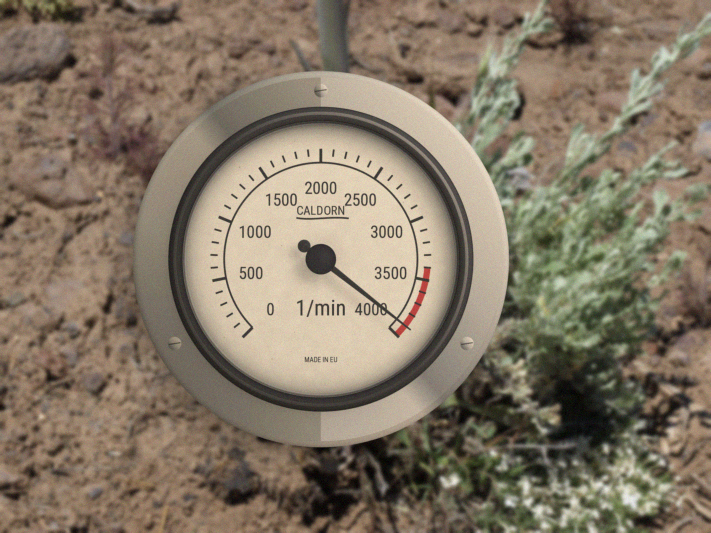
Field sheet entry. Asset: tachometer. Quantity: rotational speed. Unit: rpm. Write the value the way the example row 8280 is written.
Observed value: 3900
